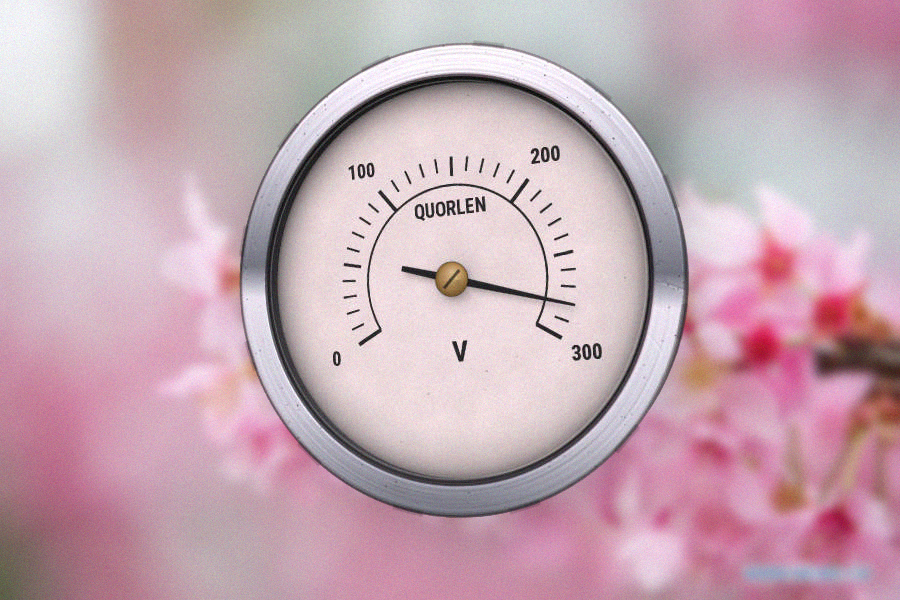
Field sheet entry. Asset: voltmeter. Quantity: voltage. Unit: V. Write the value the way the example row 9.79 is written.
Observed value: 280
